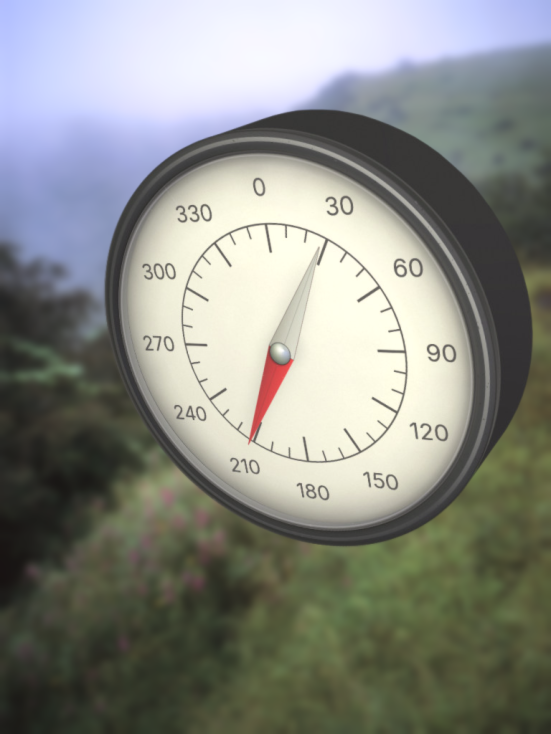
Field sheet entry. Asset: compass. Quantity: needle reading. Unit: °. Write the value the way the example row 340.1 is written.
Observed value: 210
